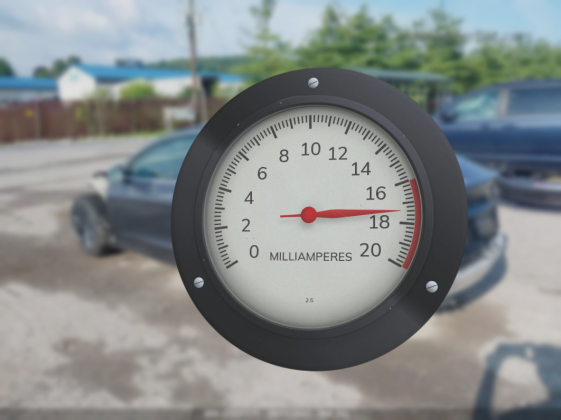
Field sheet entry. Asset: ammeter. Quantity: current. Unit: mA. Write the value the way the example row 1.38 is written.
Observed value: 17.4
